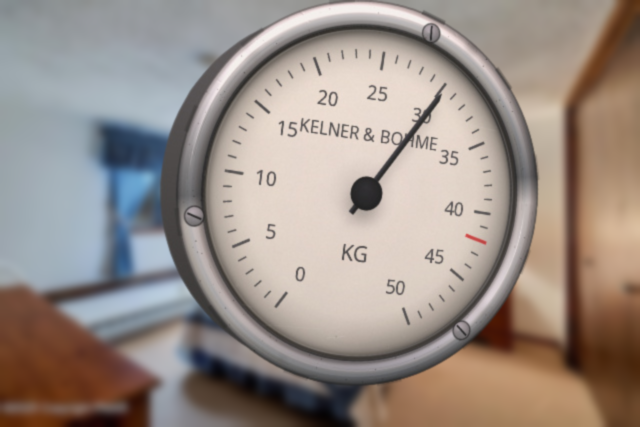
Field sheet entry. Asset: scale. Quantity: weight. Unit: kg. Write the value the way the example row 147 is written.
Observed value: 30
